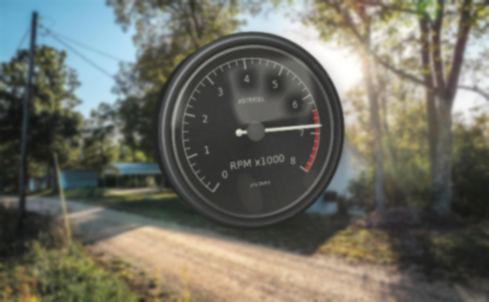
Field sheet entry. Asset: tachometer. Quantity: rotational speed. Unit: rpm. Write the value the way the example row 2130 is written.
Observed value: 6800
